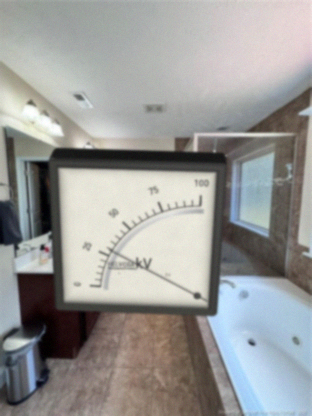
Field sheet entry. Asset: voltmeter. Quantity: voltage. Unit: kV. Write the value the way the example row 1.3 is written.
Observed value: 30
